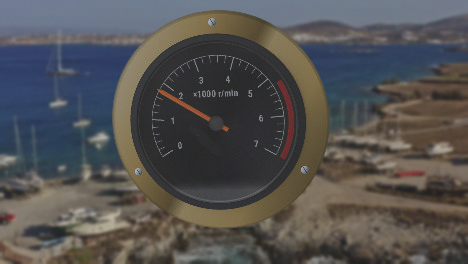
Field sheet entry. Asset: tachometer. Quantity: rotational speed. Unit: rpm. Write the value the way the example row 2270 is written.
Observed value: 1800
